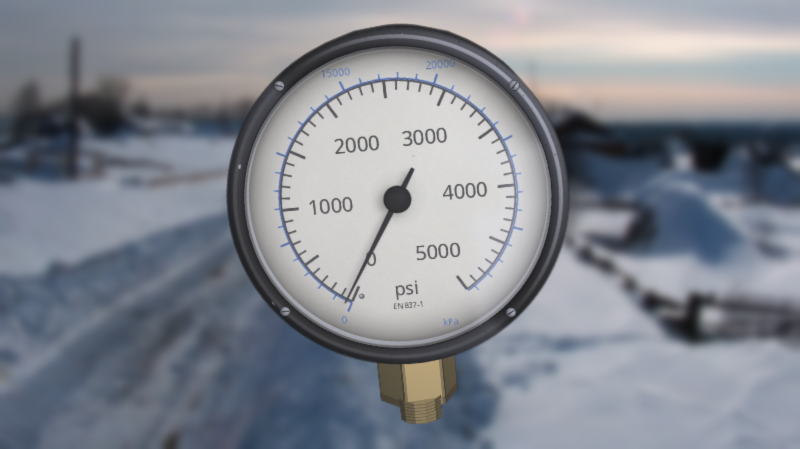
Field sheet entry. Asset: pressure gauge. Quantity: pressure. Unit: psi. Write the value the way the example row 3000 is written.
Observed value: 50
